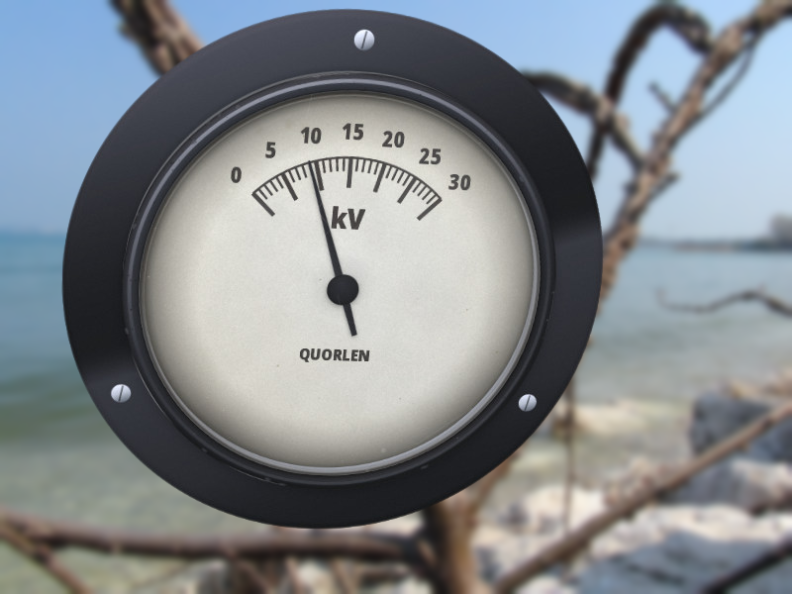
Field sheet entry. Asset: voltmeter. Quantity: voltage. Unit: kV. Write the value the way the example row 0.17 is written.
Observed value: 9
